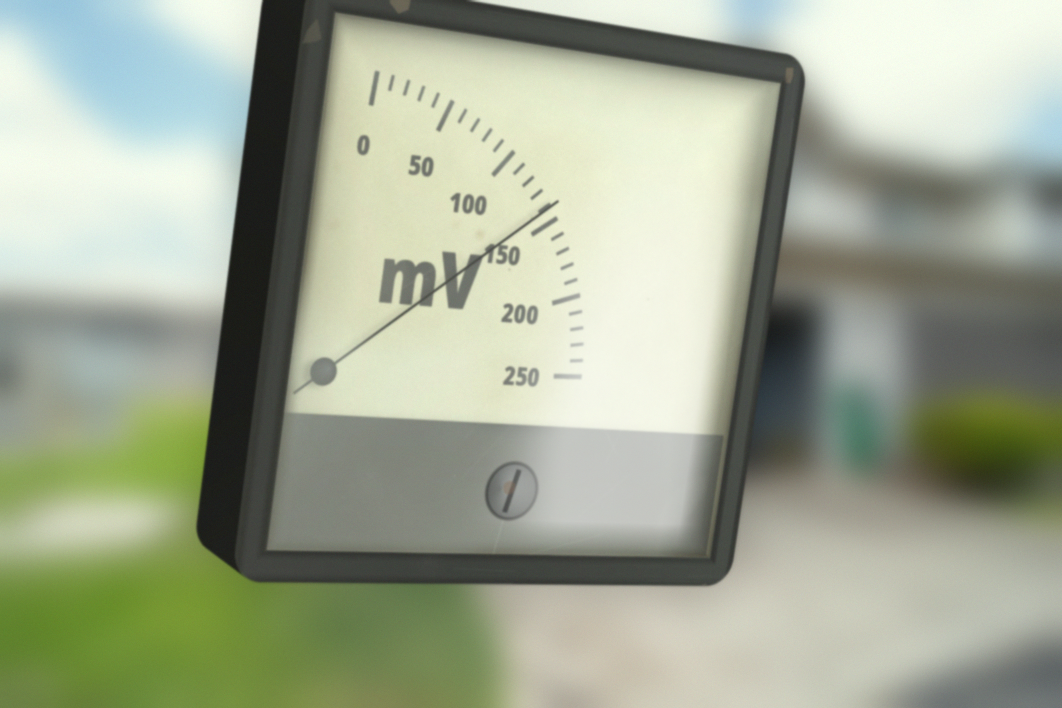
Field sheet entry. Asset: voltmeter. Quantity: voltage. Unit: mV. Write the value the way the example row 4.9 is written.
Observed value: 140
